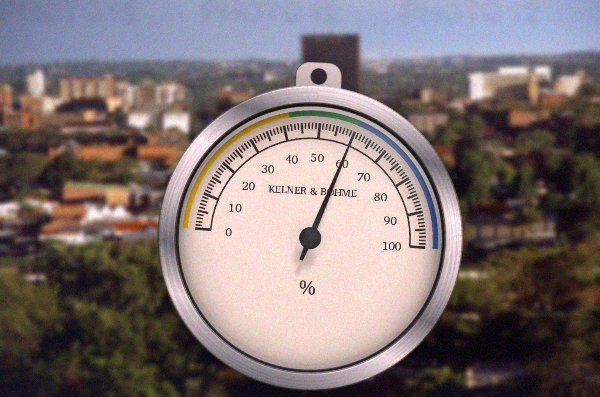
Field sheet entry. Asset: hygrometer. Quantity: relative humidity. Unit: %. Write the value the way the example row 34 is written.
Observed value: 60
